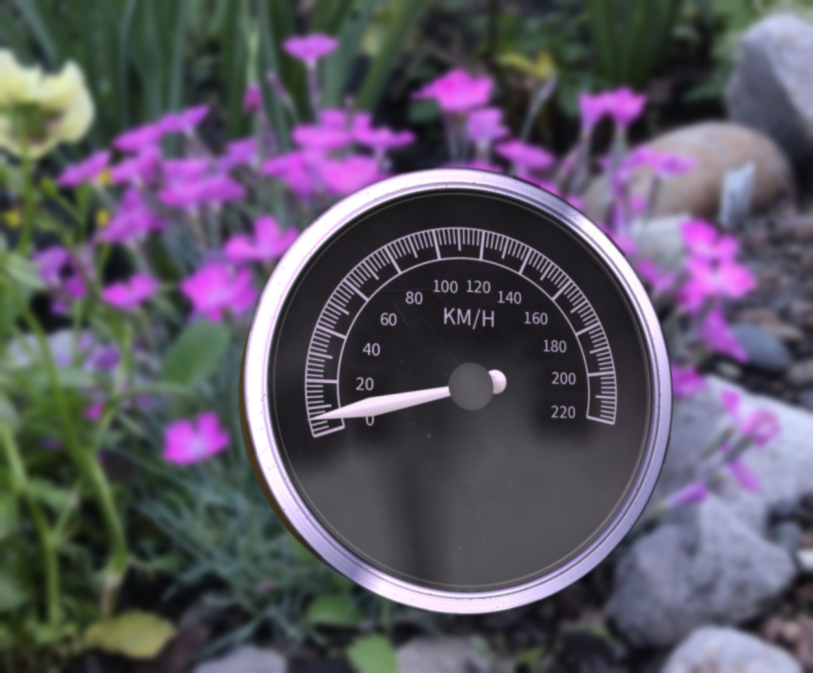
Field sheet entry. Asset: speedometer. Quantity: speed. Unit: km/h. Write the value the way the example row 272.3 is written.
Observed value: 6
